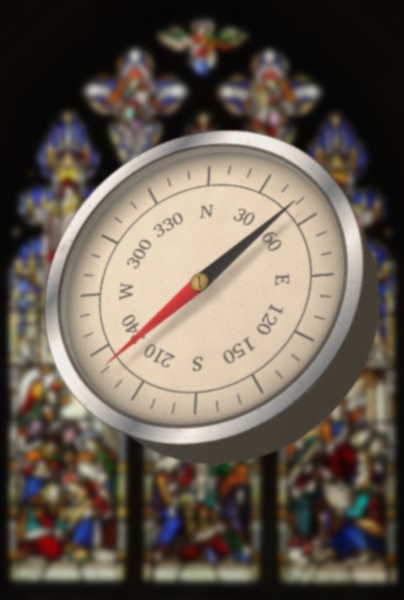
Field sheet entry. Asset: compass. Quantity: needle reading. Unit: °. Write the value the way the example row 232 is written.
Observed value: 230
